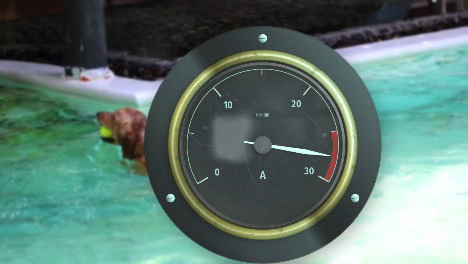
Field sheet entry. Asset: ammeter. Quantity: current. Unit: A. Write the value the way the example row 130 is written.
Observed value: 27.5
